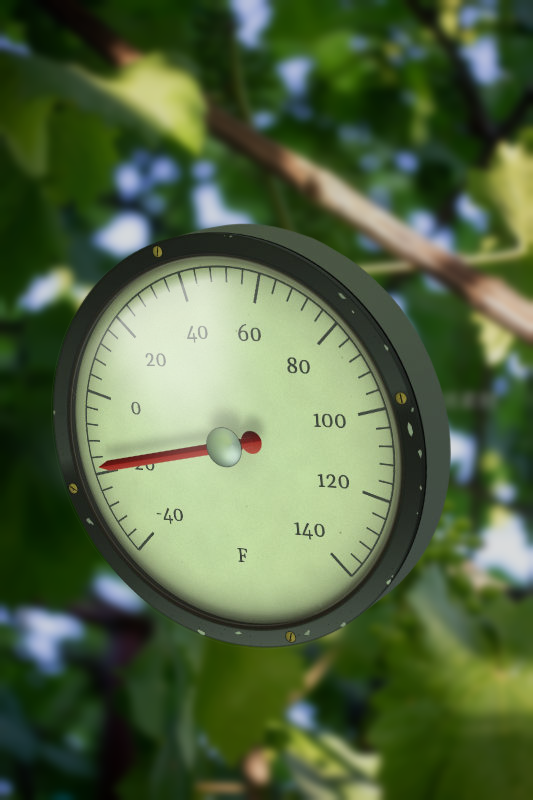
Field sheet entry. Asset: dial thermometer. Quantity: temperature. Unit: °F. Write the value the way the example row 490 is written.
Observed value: -18
